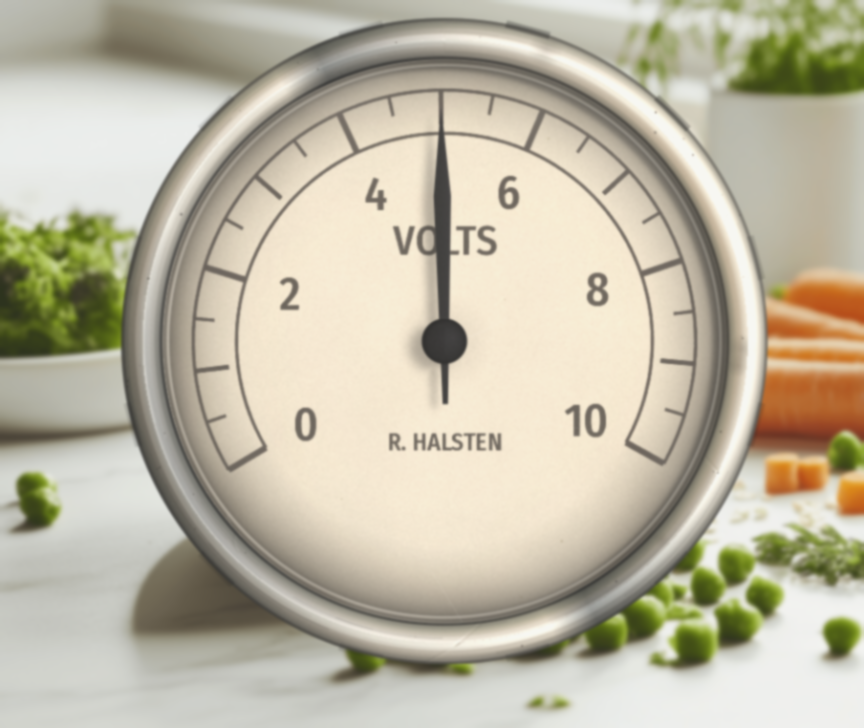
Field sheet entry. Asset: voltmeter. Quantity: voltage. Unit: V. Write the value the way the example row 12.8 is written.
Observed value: 5
